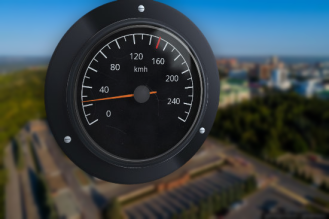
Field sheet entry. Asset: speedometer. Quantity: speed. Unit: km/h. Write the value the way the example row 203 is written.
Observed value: 25
